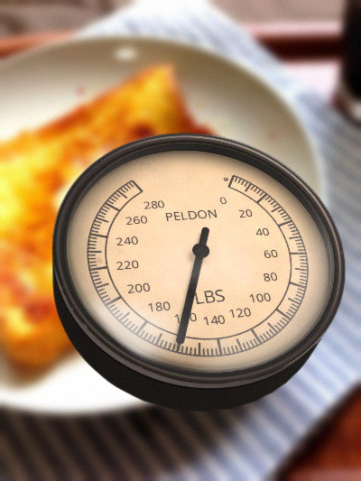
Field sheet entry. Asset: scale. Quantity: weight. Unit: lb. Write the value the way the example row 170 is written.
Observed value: 160
